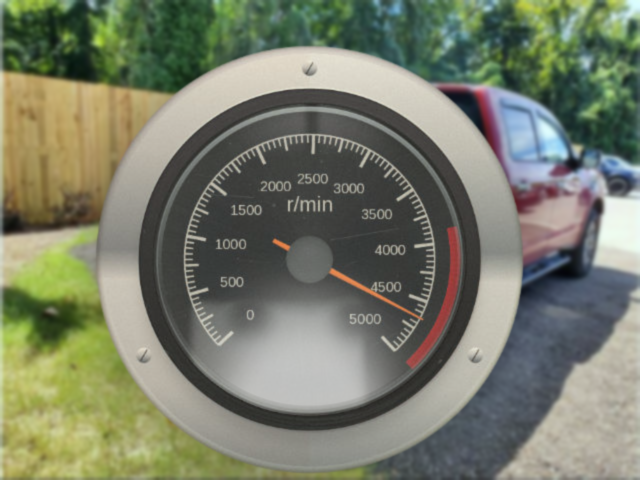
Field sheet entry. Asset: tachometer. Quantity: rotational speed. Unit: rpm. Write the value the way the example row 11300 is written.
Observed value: 4650
